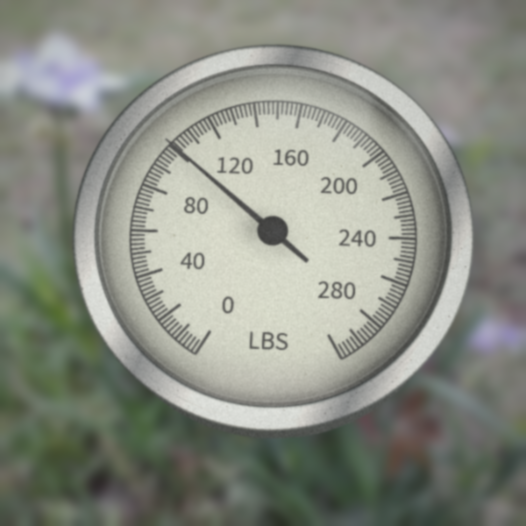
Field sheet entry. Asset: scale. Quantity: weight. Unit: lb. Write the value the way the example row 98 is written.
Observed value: 100
